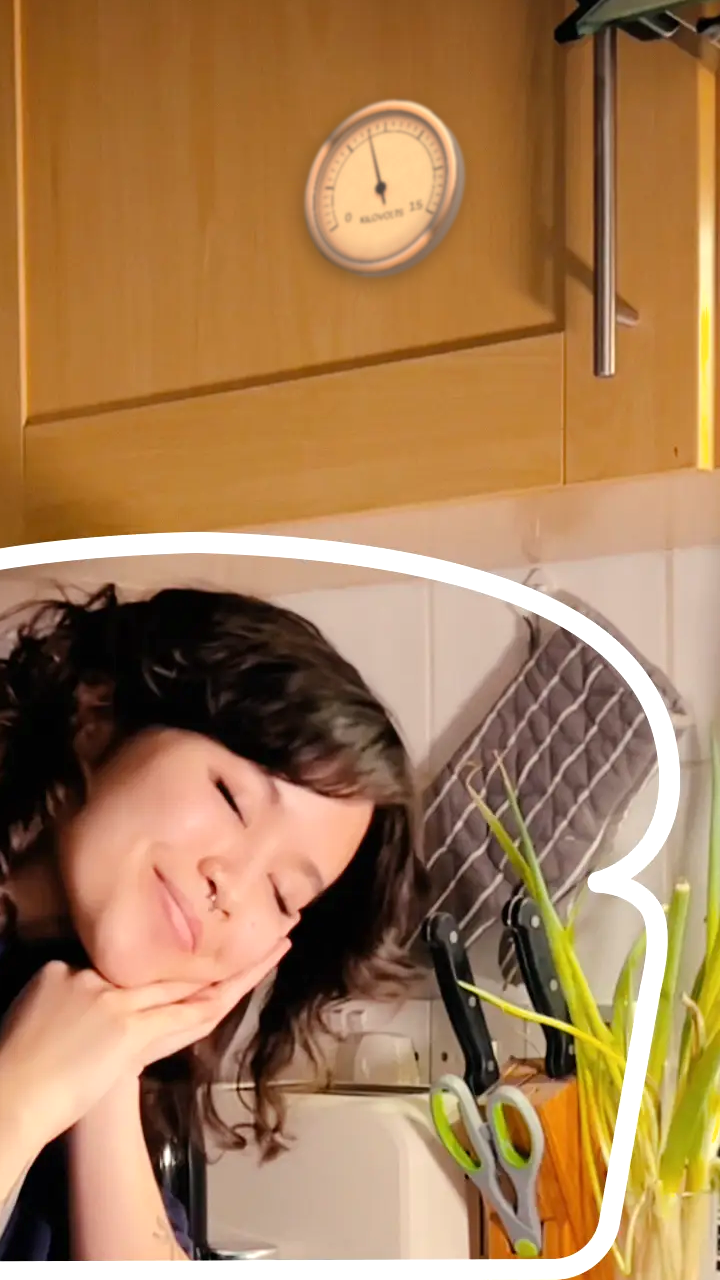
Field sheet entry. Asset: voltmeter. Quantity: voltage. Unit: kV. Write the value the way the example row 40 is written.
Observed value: 6.5
